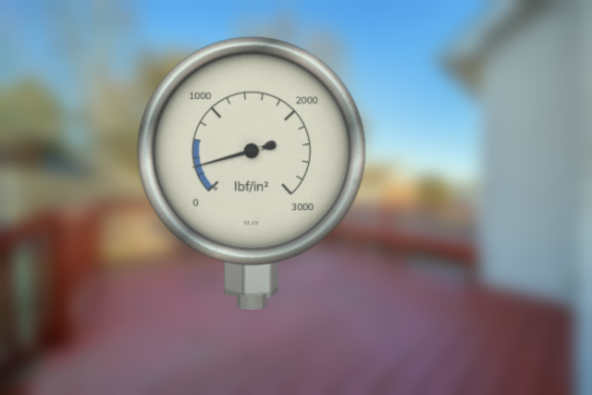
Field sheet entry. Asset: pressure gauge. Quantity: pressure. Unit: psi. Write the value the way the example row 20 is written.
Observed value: 300
